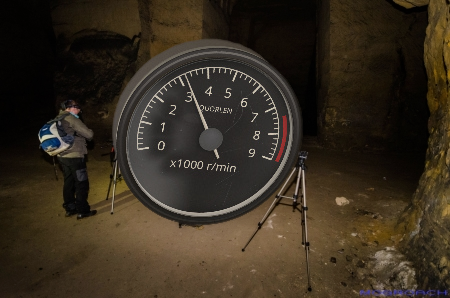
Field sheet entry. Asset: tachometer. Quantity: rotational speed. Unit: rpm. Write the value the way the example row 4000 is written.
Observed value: 3200
